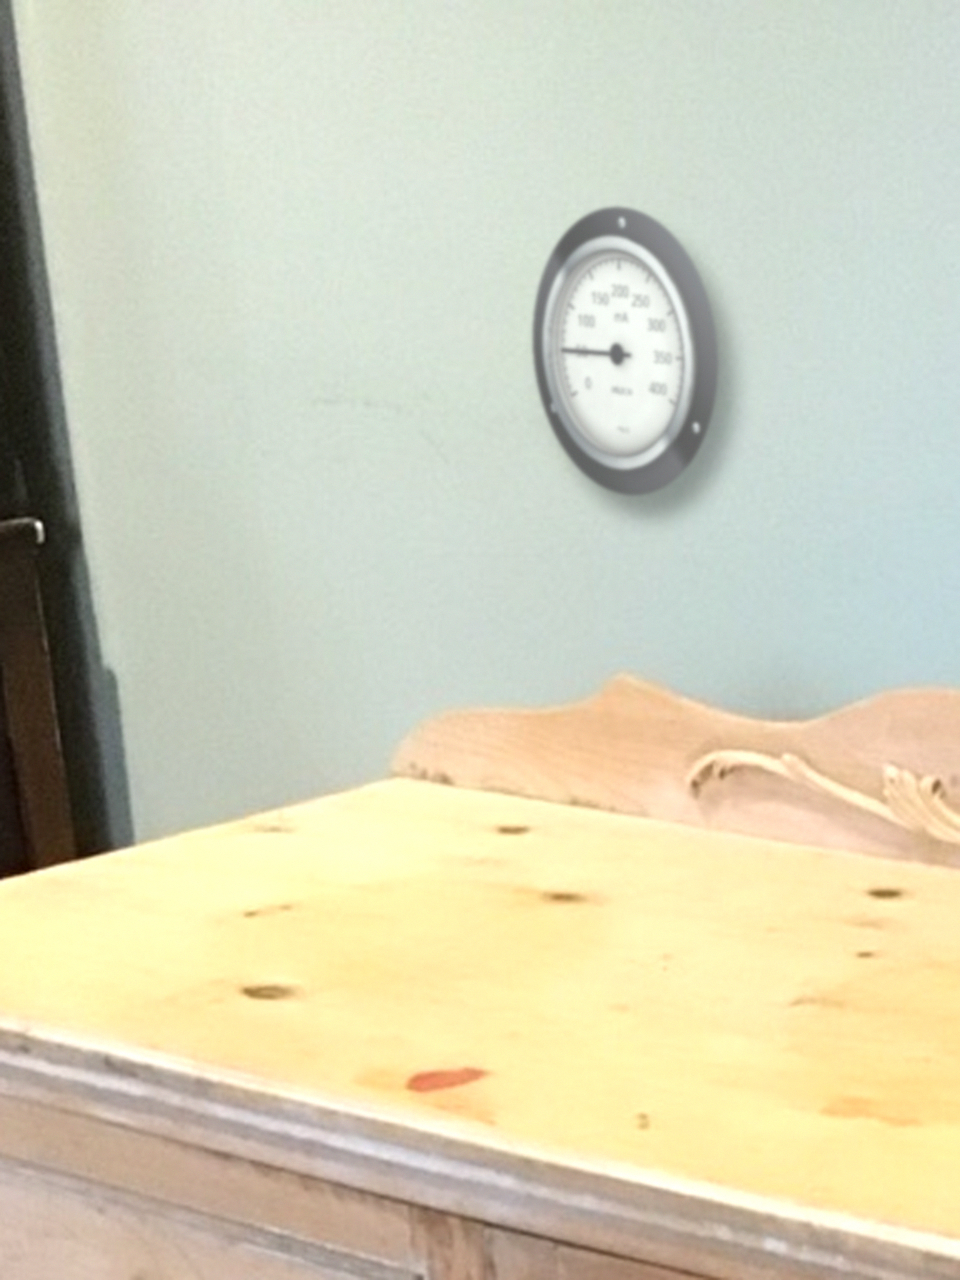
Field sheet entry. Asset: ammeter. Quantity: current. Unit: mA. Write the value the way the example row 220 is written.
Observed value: 50
